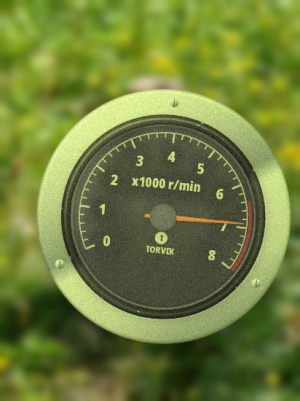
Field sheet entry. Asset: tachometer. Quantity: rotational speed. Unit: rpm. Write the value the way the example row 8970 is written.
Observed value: 6900
